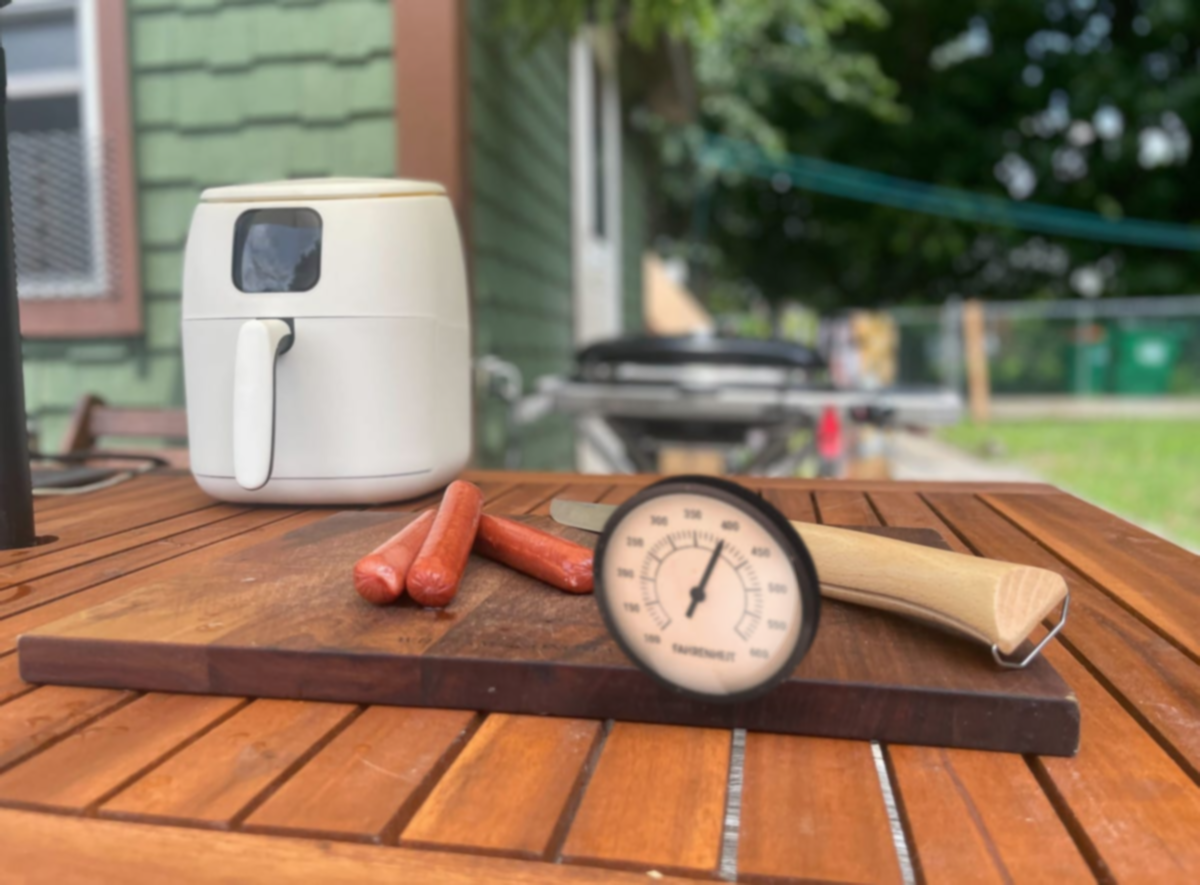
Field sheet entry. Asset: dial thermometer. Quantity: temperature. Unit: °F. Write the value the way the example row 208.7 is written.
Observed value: 400
